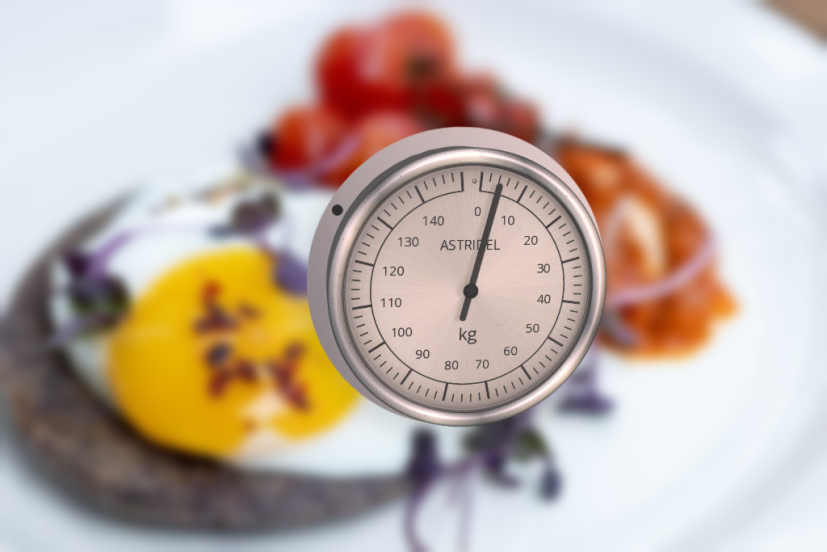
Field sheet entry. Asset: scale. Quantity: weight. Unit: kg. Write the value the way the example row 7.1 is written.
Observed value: 4
